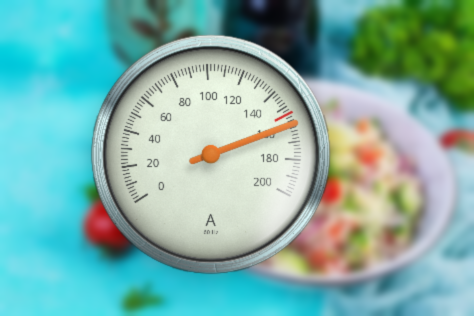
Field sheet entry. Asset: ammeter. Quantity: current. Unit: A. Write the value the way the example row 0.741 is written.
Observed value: 160
